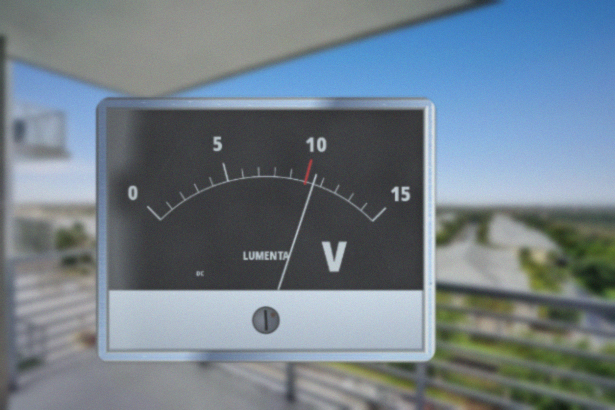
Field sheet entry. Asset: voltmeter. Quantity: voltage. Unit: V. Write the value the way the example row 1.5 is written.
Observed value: 10.5
